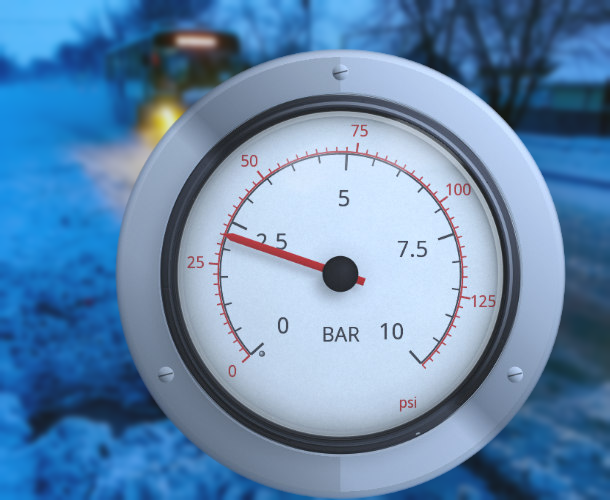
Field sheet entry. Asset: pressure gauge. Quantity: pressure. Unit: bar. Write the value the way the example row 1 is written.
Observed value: 2.25
